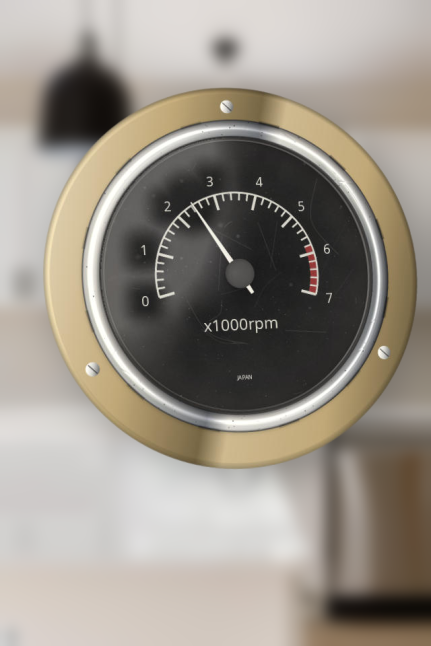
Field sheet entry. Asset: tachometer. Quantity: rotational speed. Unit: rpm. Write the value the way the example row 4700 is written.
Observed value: 2400
